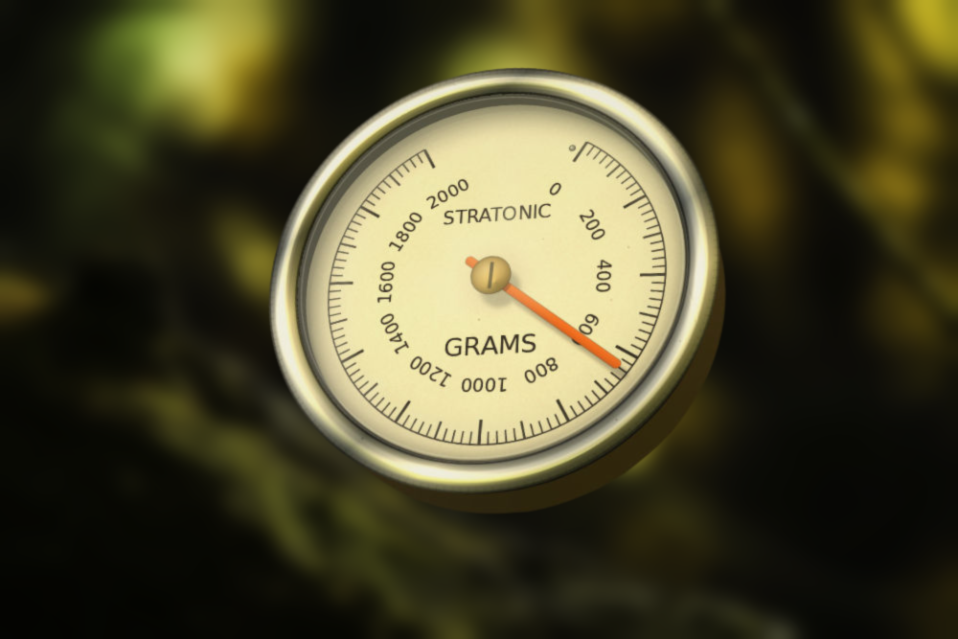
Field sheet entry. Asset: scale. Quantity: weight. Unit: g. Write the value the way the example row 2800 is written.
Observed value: 640
